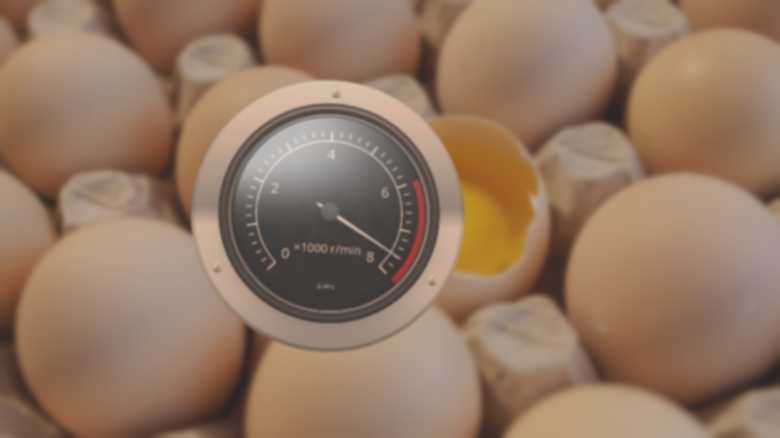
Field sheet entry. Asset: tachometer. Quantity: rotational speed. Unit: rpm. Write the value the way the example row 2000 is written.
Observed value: 7600
